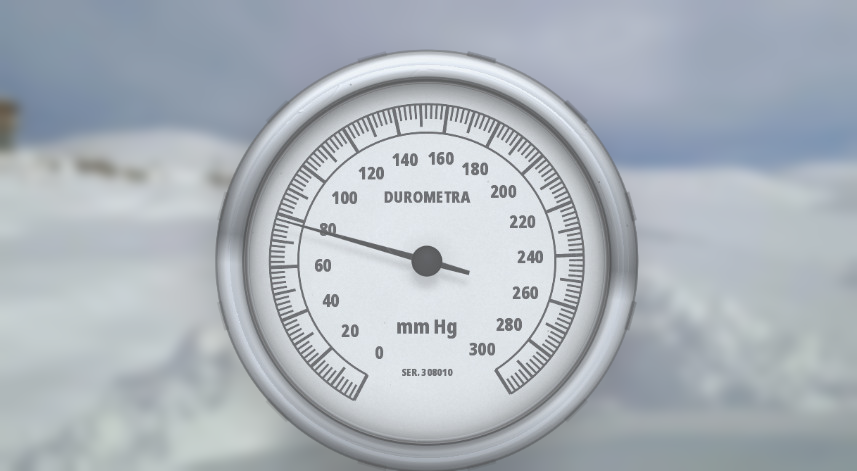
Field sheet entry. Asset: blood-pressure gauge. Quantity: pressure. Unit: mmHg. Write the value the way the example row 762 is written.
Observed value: 78
